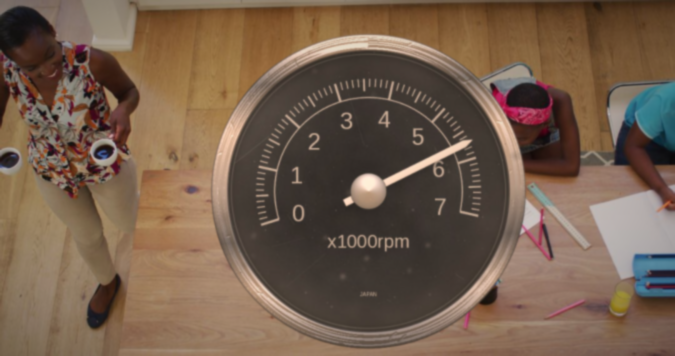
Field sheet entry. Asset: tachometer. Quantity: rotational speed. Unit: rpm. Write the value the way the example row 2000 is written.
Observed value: 5700
